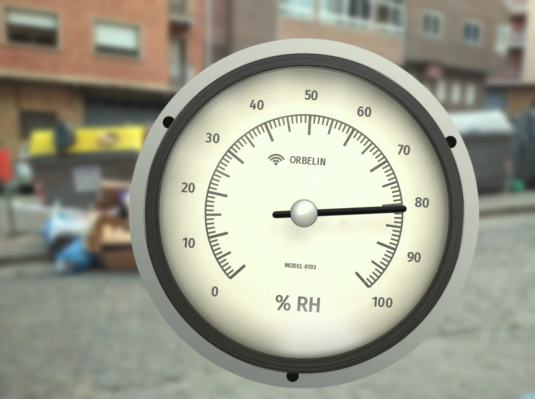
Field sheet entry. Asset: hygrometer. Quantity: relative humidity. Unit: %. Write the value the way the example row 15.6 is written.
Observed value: 81
